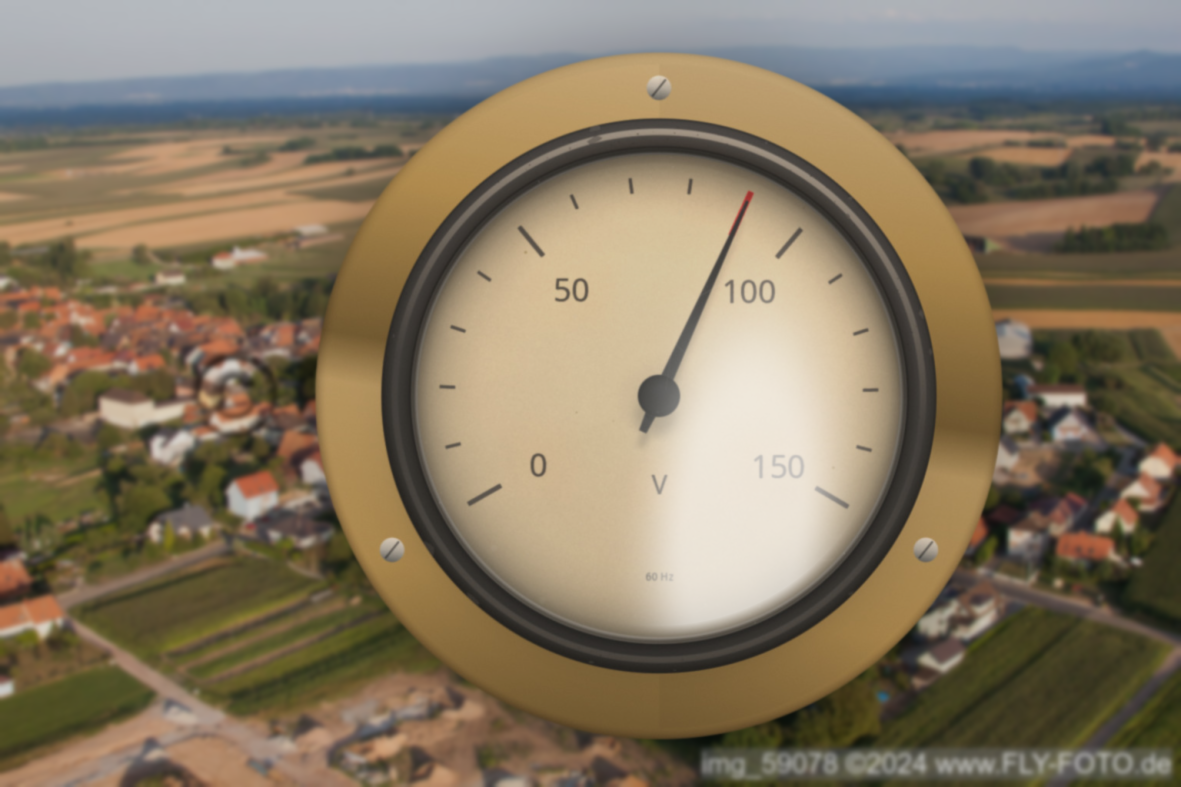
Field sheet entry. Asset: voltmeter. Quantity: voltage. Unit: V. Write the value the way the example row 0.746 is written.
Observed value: 90
